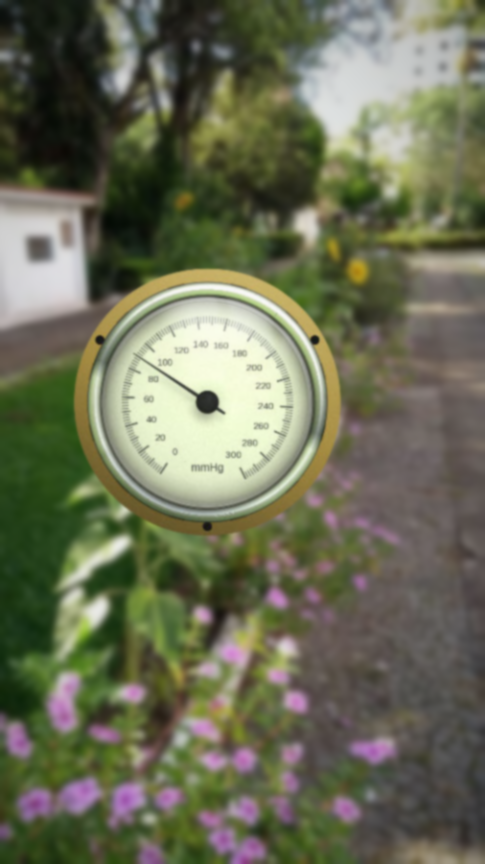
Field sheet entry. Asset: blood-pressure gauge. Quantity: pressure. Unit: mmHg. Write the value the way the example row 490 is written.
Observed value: 90
